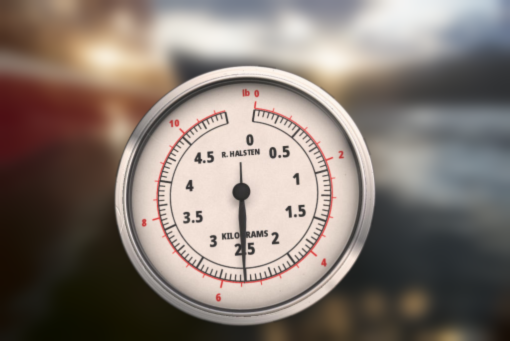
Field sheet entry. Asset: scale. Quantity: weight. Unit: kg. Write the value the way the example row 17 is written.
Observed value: 2.5
